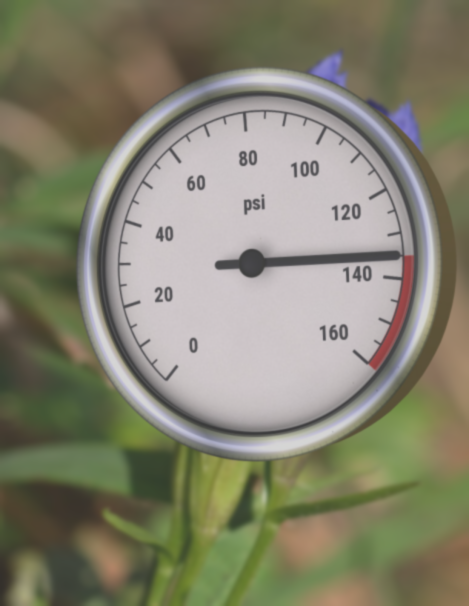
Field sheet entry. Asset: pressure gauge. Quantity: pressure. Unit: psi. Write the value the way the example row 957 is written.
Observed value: 135
